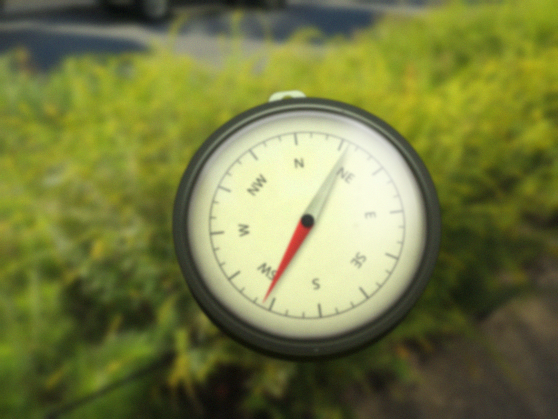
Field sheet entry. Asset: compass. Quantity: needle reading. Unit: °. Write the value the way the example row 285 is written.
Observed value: 215
